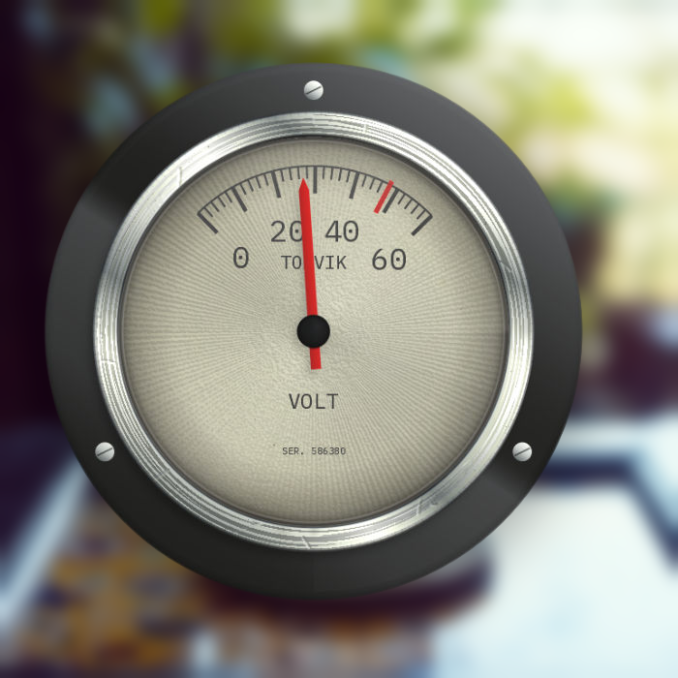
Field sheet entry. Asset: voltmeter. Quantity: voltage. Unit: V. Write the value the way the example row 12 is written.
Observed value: 27
